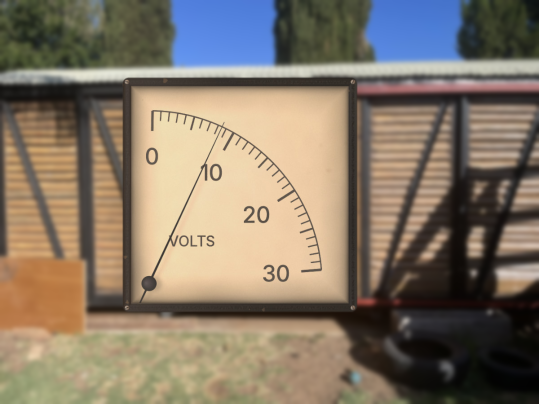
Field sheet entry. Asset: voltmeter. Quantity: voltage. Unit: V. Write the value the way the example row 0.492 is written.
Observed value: 8.5
